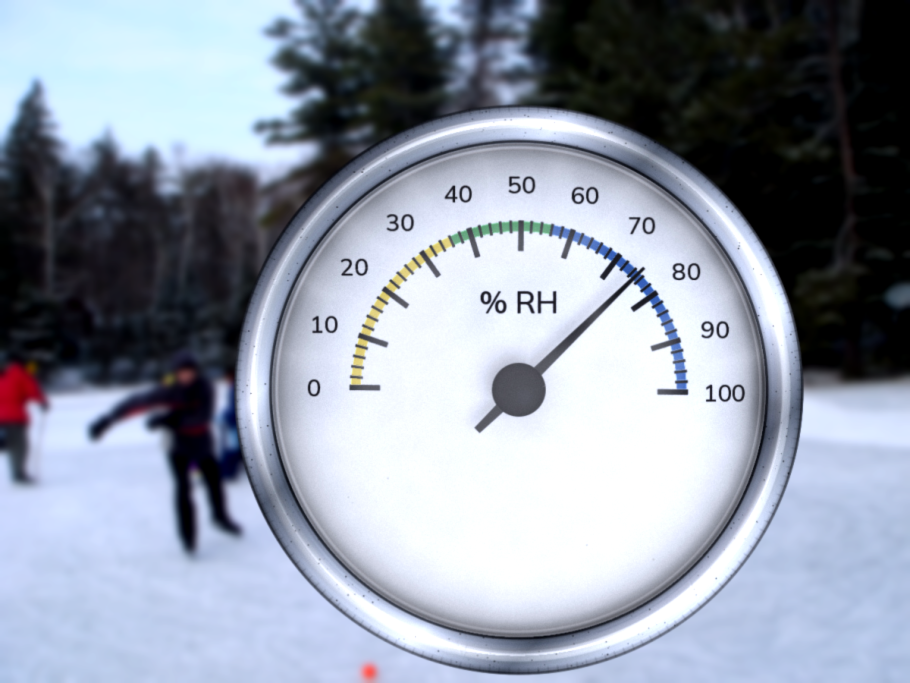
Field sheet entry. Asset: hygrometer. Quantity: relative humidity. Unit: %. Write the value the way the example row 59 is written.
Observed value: 75
